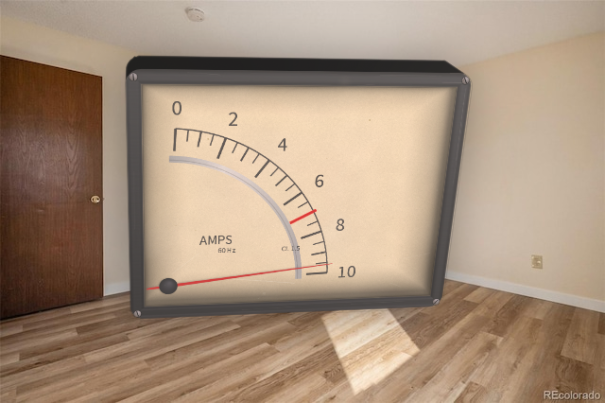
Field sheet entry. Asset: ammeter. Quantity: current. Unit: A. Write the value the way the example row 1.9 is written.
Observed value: 9.5
